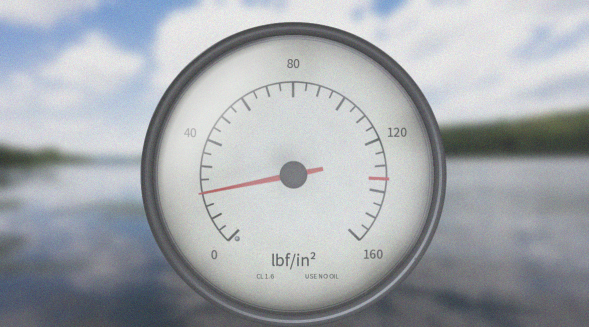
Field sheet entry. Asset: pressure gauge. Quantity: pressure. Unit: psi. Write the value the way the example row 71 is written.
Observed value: 20
